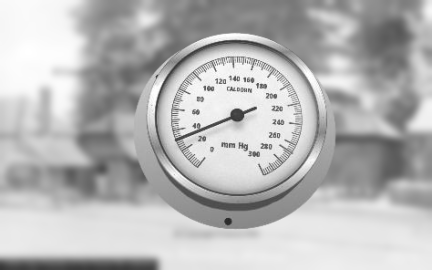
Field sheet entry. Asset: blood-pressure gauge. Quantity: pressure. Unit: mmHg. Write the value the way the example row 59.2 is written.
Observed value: 30
